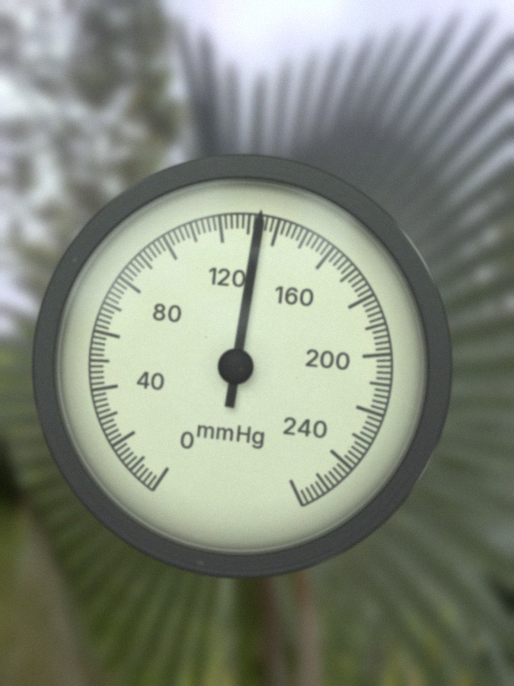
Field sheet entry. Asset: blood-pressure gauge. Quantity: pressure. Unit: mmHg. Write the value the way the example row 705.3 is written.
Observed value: 134
